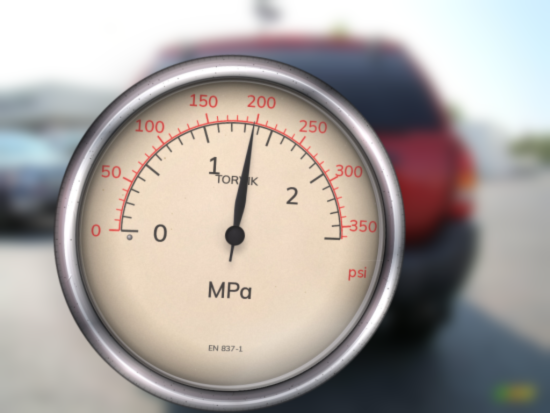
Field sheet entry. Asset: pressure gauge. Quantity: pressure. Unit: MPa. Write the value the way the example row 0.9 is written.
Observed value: 1.35
